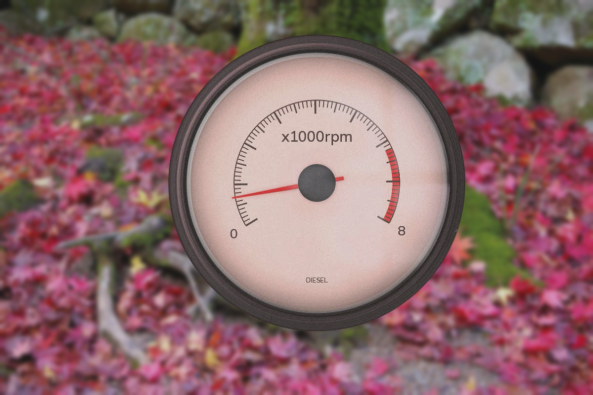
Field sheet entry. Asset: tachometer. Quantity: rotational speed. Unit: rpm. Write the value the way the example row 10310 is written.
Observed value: 700
